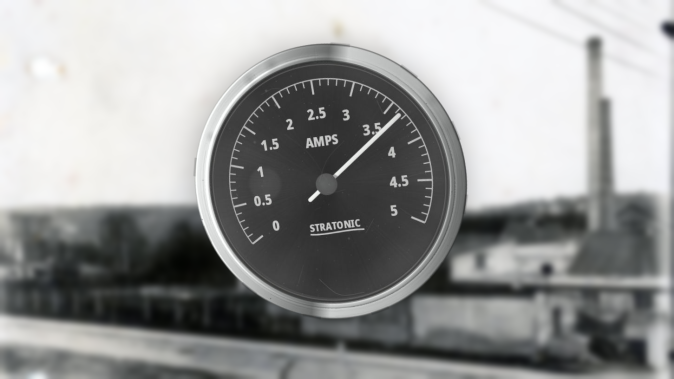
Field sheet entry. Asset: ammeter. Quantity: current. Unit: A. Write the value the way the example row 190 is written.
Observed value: 3.65
